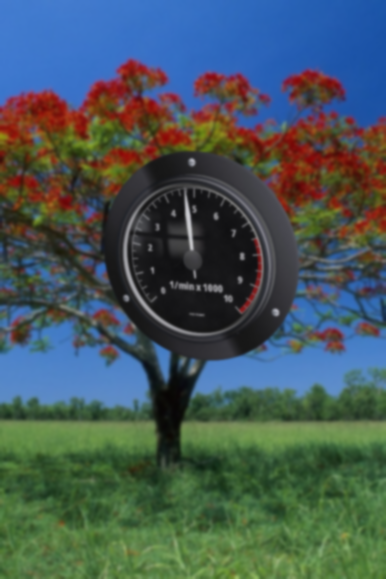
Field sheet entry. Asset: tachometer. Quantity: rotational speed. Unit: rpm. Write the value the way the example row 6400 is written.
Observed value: 4750
